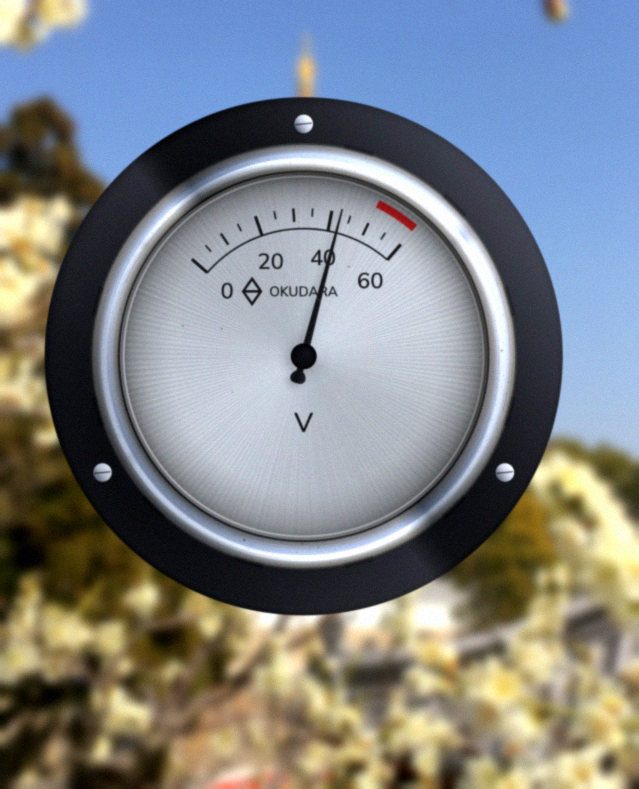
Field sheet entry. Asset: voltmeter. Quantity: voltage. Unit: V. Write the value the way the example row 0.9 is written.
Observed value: 42.5
